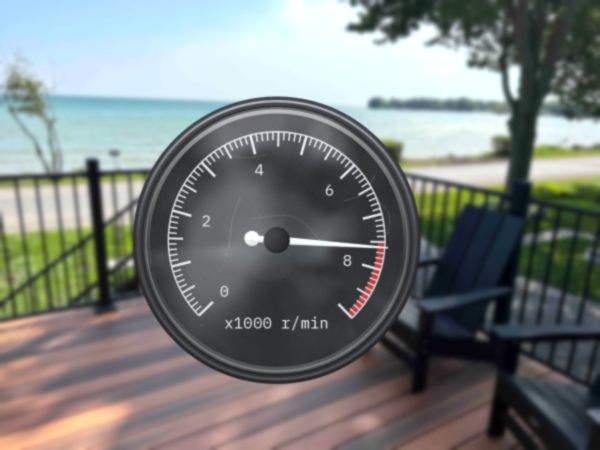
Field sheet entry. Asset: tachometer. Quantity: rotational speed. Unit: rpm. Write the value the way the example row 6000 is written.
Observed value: 7600
